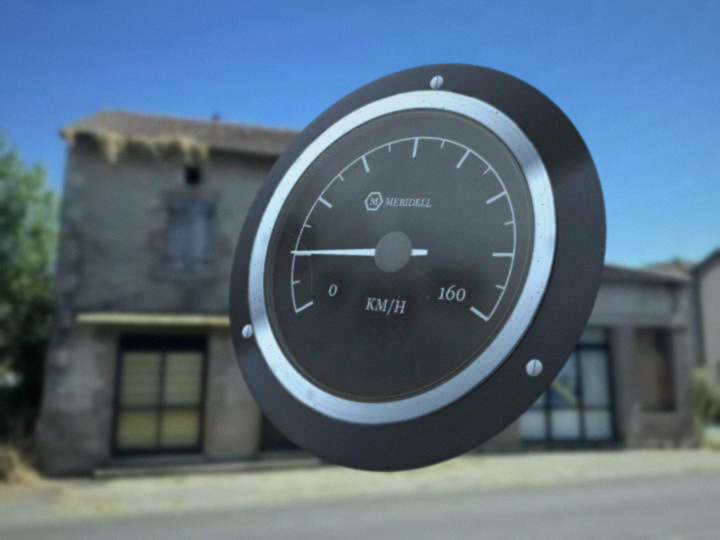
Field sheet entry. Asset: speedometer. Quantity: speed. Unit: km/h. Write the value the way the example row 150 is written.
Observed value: 20
